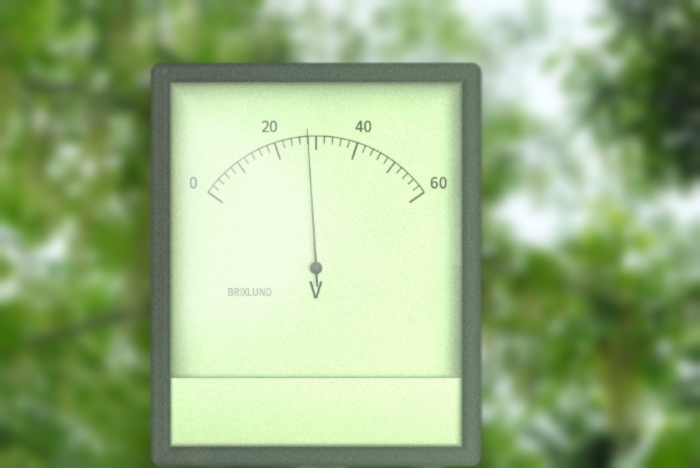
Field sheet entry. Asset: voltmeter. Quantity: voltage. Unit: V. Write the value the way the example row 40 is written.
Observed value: 28
